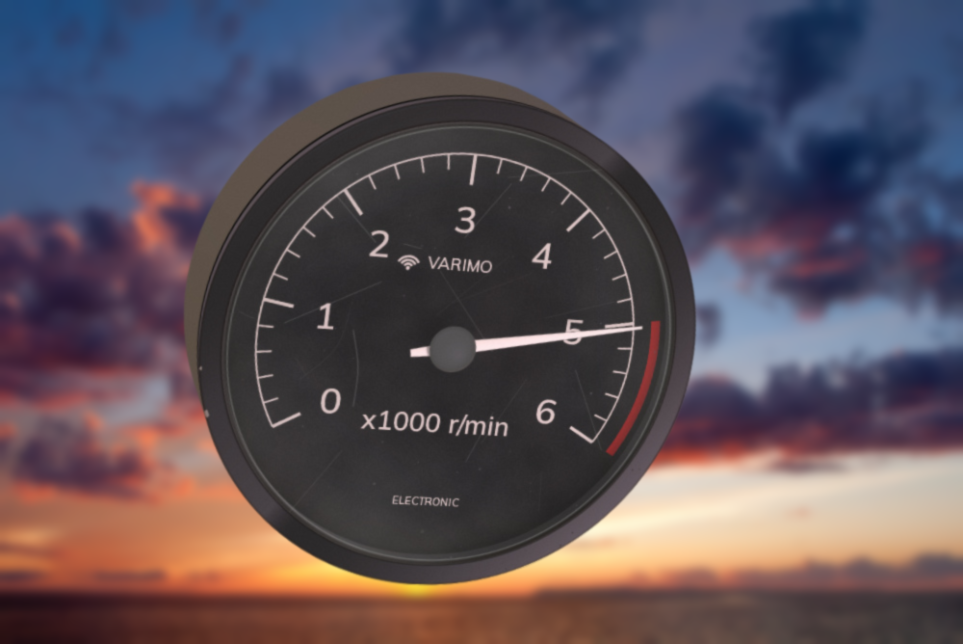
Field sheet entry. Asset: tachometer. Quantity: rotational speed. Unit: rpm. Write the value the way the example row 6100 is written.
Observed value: 5000
